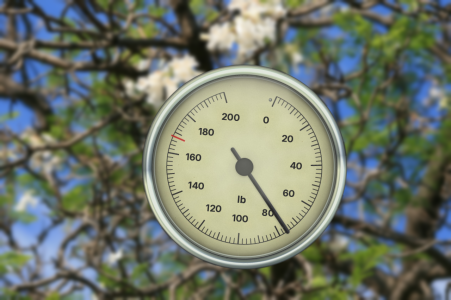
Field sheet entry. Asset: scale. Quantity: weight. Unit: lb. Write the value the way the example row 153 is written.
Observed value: 76
